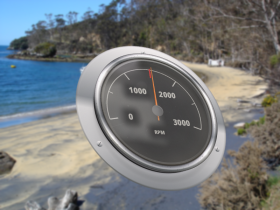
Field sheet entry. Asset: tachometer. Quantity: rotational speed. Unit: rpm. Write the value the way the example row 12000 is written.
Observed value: 1500
